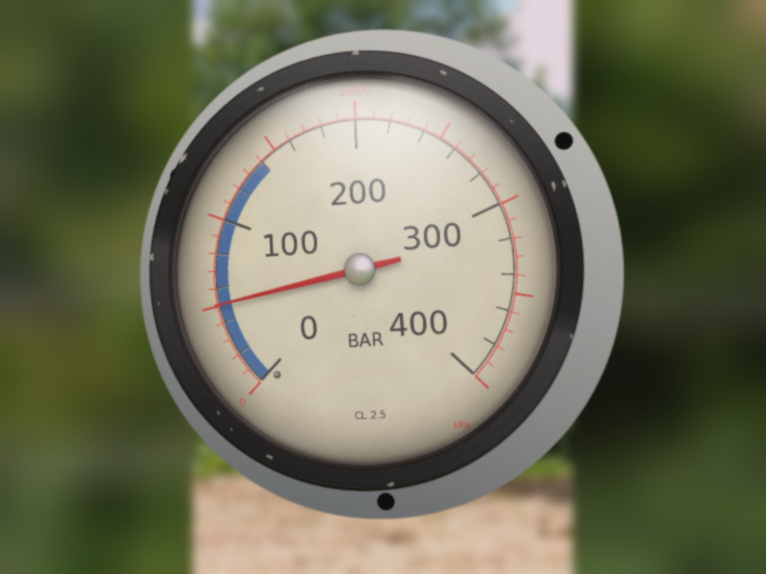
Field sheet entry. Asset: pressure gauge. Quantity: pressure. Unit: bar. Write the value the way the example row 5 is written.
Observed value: 50
